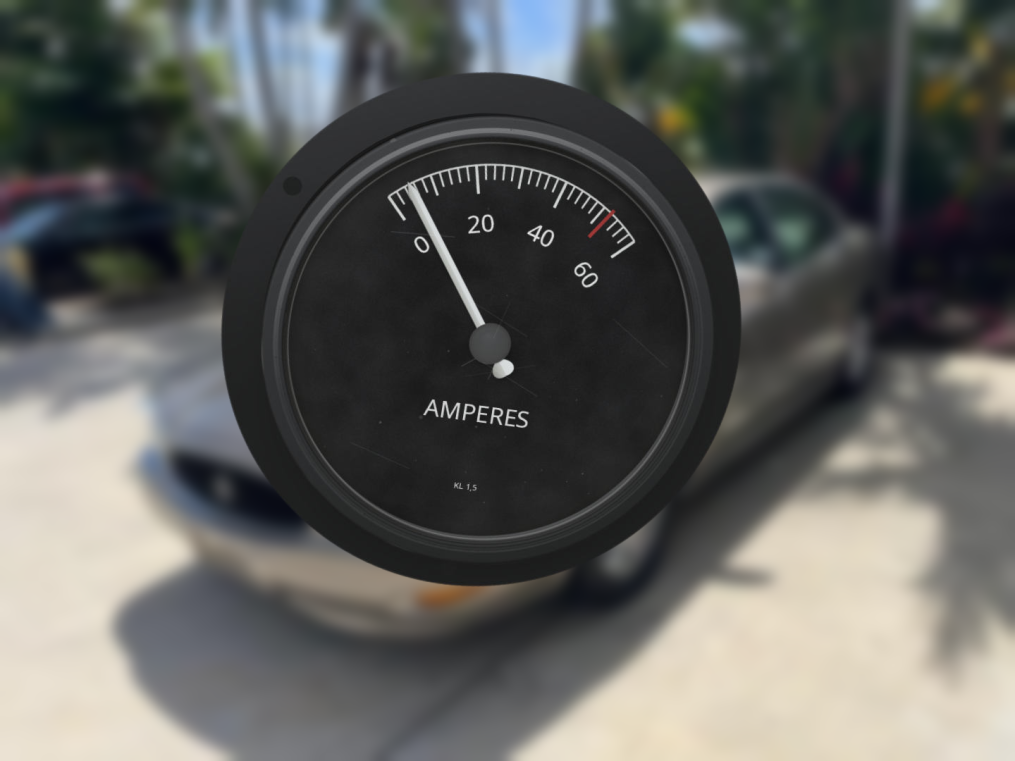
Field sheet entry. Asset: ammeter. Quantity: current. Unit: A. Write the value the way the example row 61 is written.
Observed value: 5
